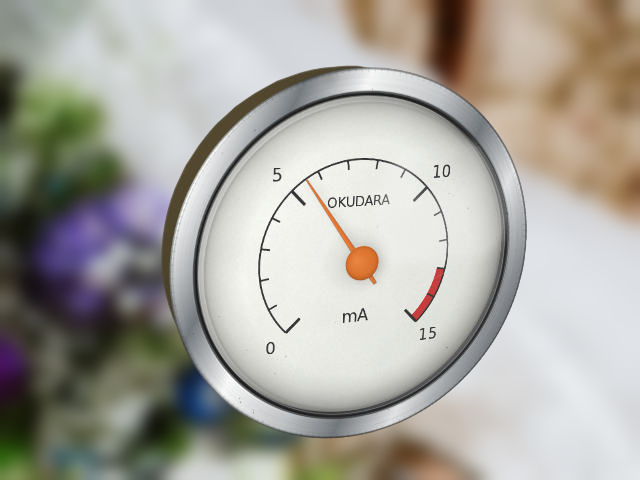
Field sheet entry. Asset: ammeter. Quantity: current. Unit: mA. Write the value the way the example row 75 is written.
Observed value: 5.5
